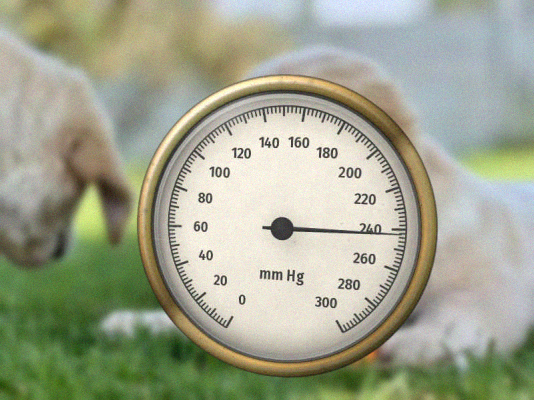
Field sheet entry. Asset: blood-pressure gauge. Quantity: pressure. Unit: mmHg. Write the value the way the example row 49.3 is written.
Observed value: 242
